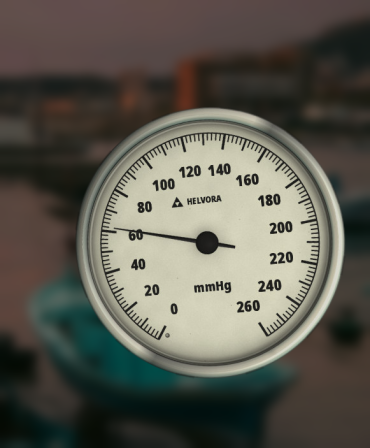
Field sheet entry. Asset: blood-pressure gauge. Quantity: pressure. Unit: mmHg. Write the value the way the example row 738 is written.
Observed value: 62
